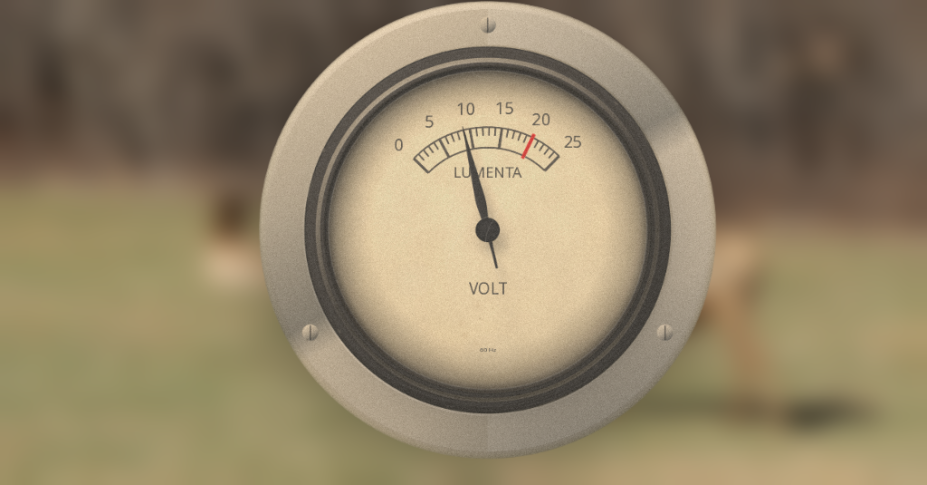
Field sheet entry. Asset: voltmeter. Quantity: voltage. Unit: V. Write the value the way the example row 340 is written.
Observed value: 9
